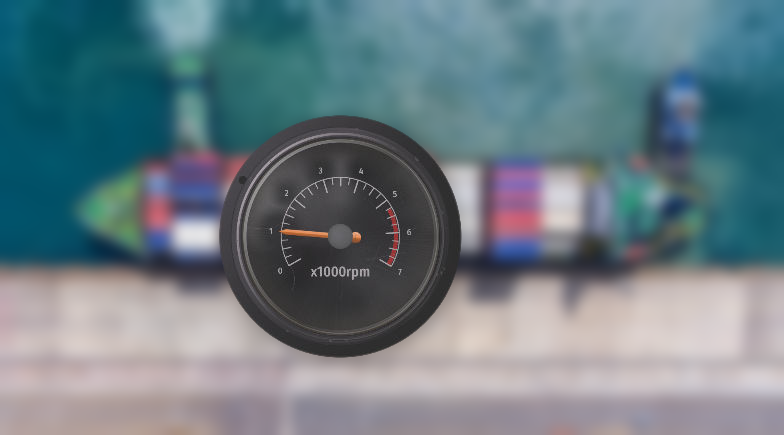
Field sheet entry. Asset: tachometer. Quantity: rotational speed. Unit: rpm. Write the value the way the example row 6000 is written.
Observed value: 1000
